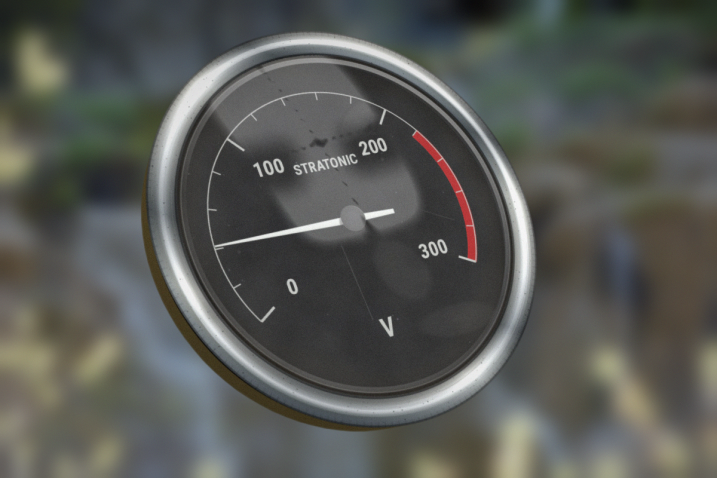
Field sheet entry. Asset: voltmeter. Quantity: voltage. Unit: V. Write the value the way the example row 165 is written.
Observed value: 40
